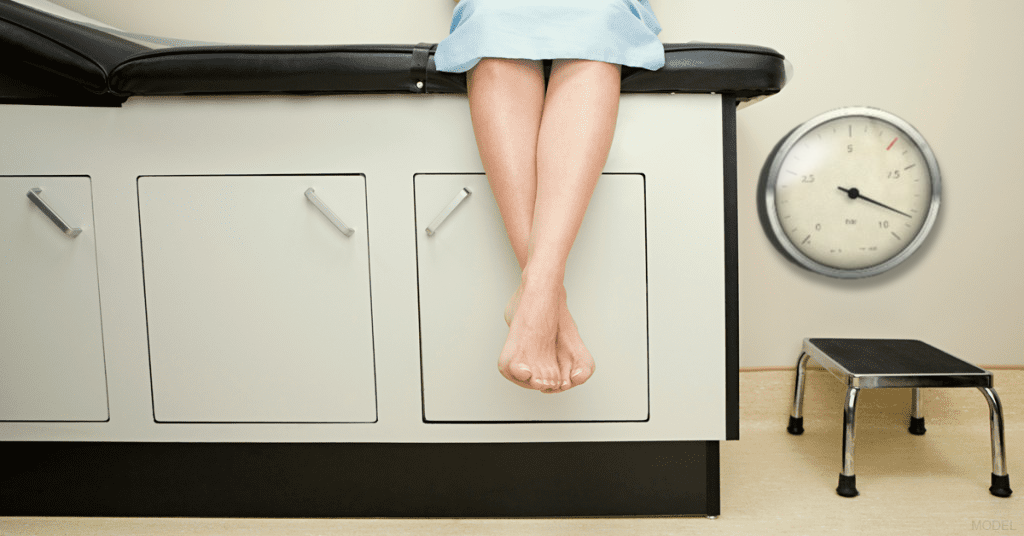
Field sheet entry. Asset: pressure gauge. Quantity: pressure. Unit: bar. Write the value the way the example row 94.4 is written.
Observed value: 9.25
